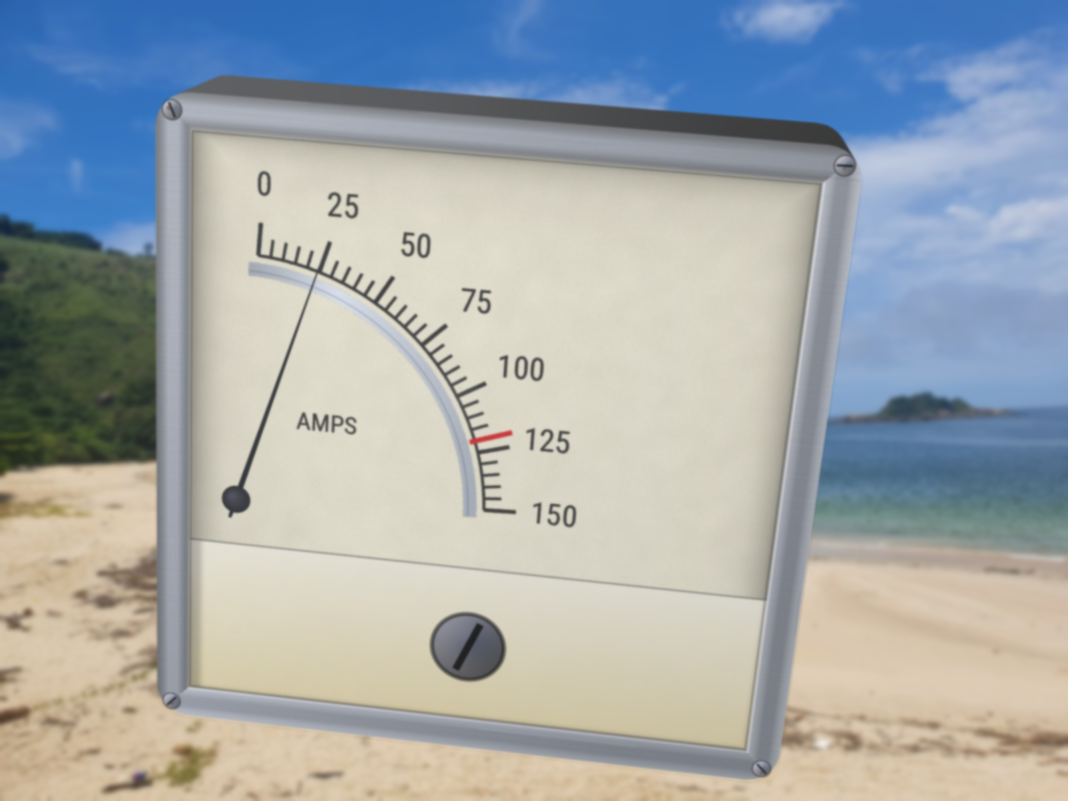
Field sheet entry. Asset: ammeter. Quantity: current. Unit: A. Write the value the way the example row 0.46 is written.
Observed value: 25
